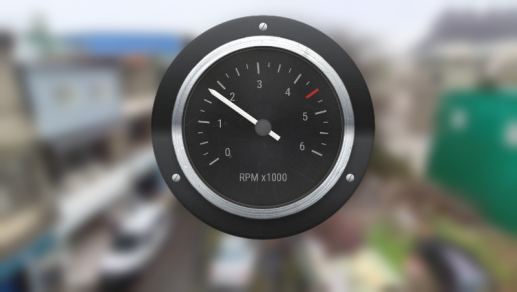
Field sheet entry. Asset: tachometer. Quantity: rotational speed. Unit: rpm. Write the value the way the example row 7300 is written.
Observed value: 1750
